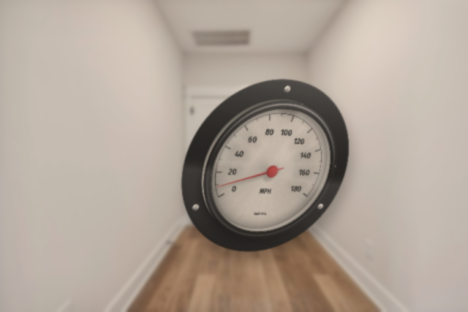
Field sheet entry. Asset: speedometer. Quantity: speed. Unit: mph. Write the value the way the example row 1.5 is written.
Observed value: 10
